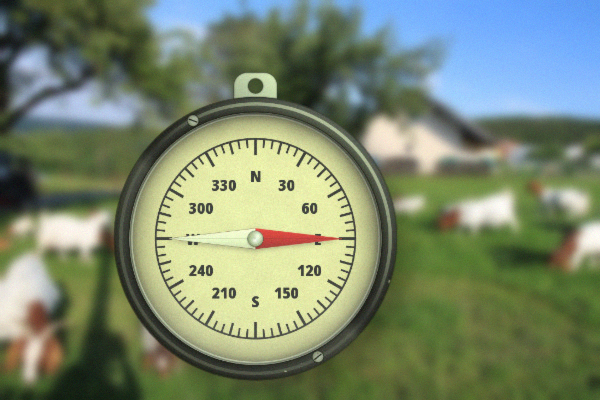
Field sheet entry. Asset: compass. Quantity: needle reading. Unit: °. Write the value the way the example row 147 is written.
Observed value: 90
